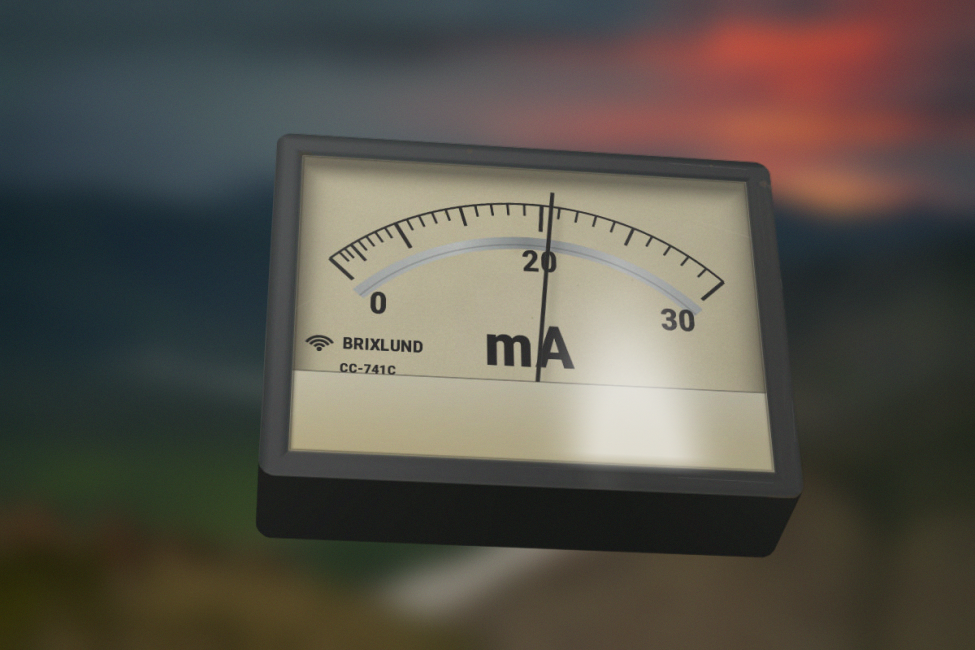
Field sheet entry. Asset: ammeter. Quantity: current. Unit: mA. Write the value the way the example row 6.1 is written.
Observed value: 20.5
